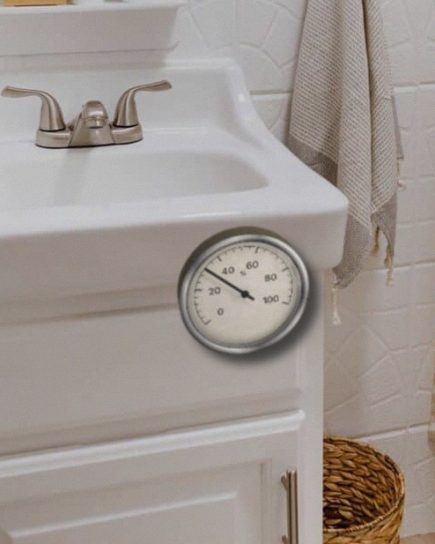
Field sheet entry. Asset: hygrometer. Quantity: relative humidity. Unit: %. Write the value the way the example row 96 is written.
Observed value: 32
